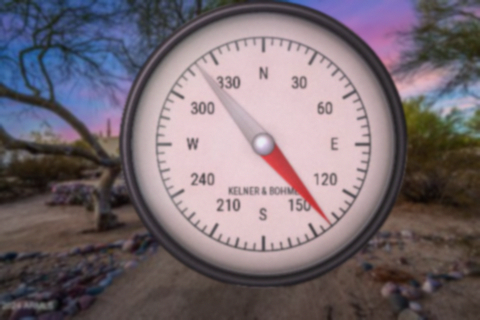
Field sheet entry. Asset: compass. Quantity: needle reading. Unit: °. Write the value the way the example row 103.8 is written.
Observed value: 140
